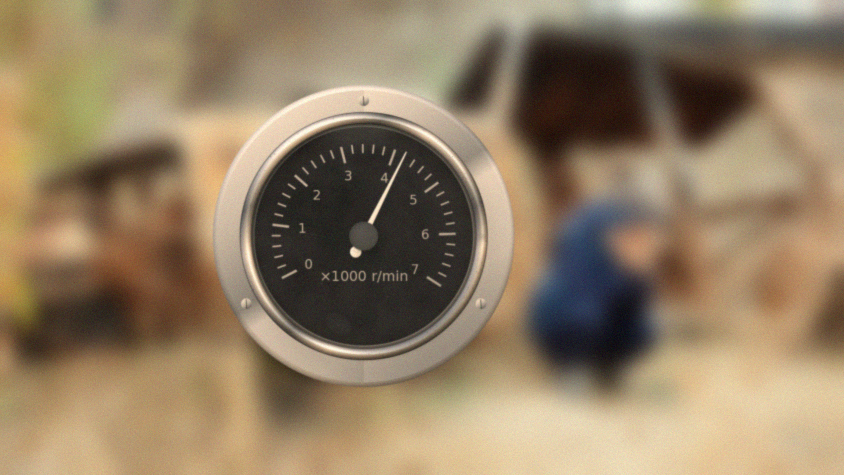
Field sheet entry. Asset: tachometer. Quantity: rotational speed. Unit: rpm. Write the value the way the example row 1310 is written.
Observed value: 4200
